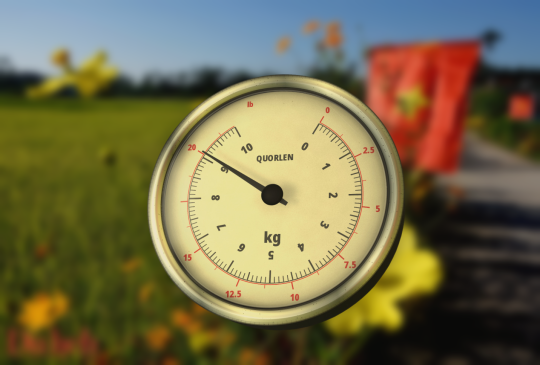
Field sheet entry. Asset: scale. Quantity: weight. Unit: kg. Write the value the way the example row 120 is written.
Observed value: 9.1
